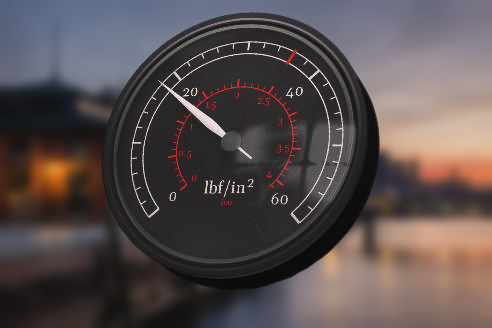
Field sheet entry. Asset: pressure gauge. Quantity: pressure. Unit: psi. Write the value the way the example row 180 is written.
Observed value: 18
